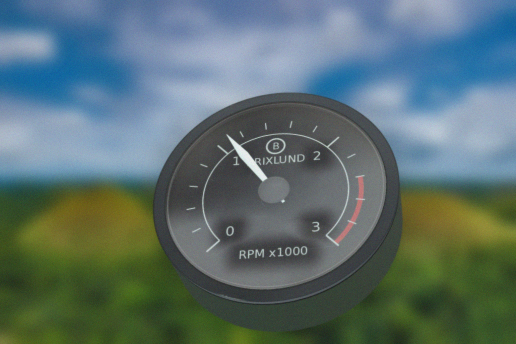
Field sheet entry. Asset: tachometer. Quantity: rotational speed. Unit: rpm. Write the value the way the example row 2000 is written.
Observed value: 1100
